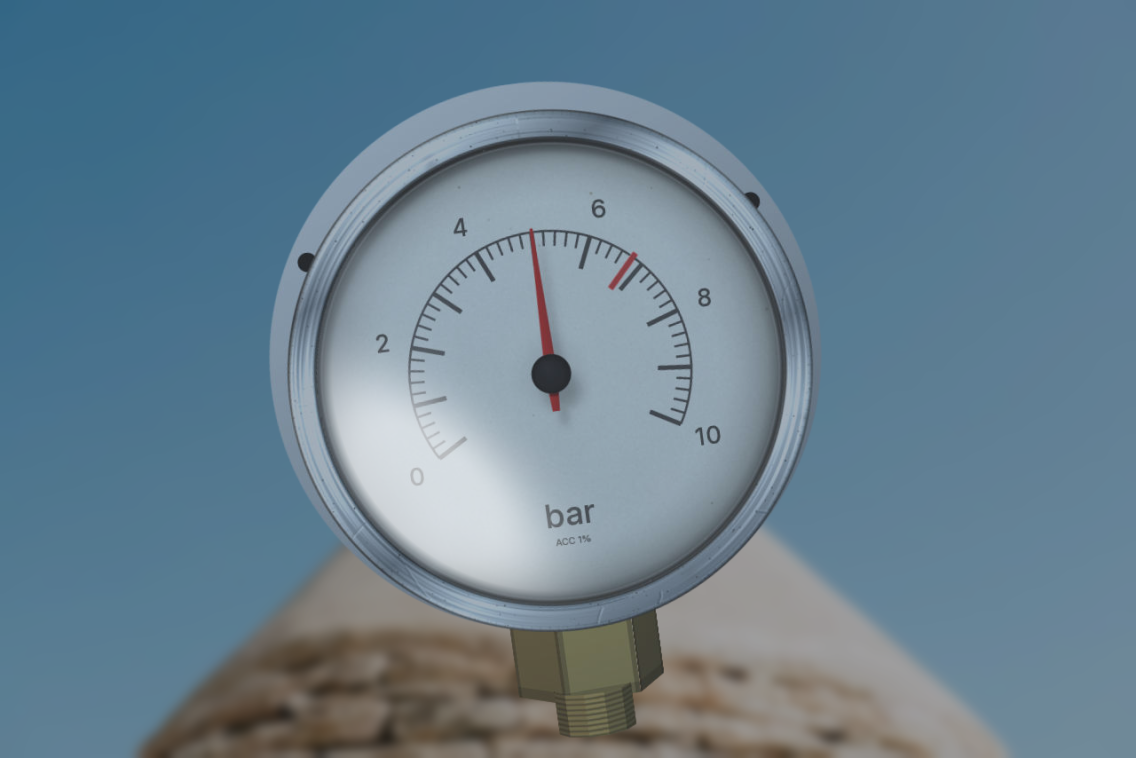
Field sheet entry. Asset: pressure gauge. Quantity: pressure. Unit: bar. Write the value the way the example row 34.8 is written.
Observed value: 5
